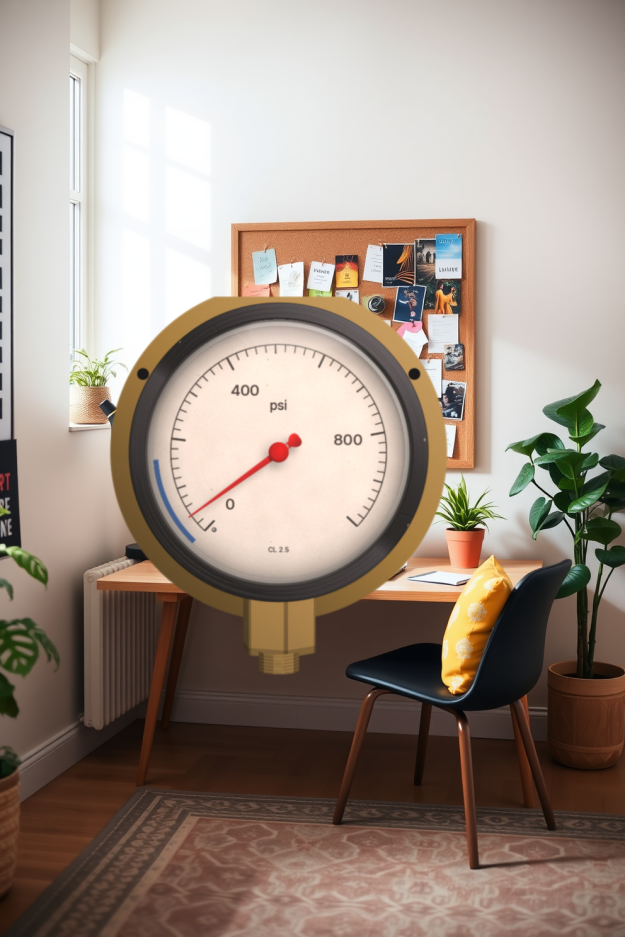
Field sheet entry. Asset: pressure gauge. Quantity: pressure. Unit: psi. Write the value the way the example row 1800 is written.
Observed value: 40
